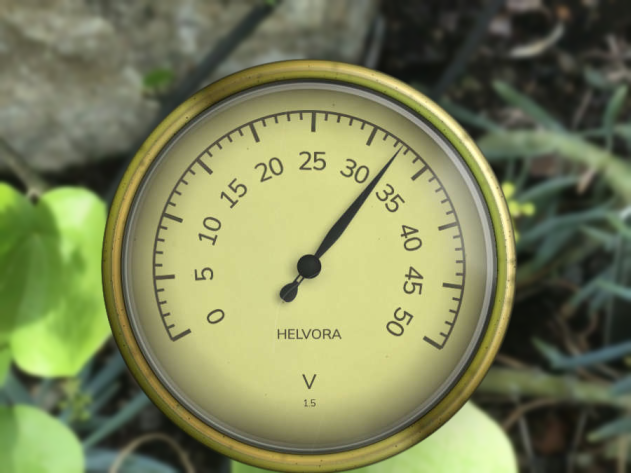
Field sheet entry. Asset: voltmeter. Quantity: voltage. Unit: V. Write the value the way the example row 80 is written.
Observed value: 32.5
